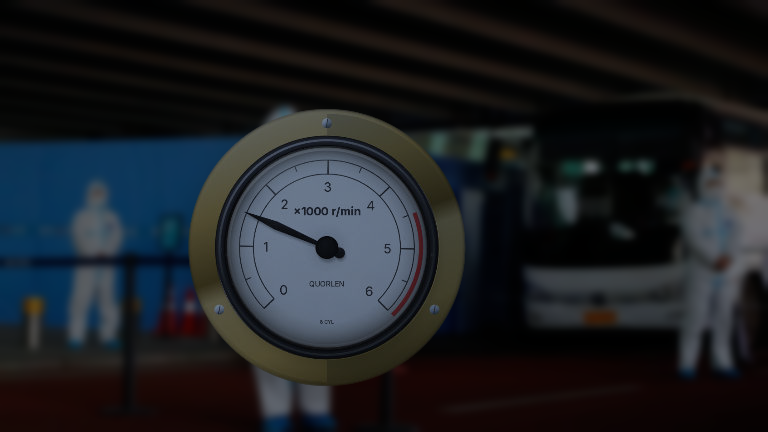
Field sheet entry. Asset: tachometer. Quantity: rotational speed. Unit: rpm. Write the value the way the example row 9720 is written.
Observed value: 1500
